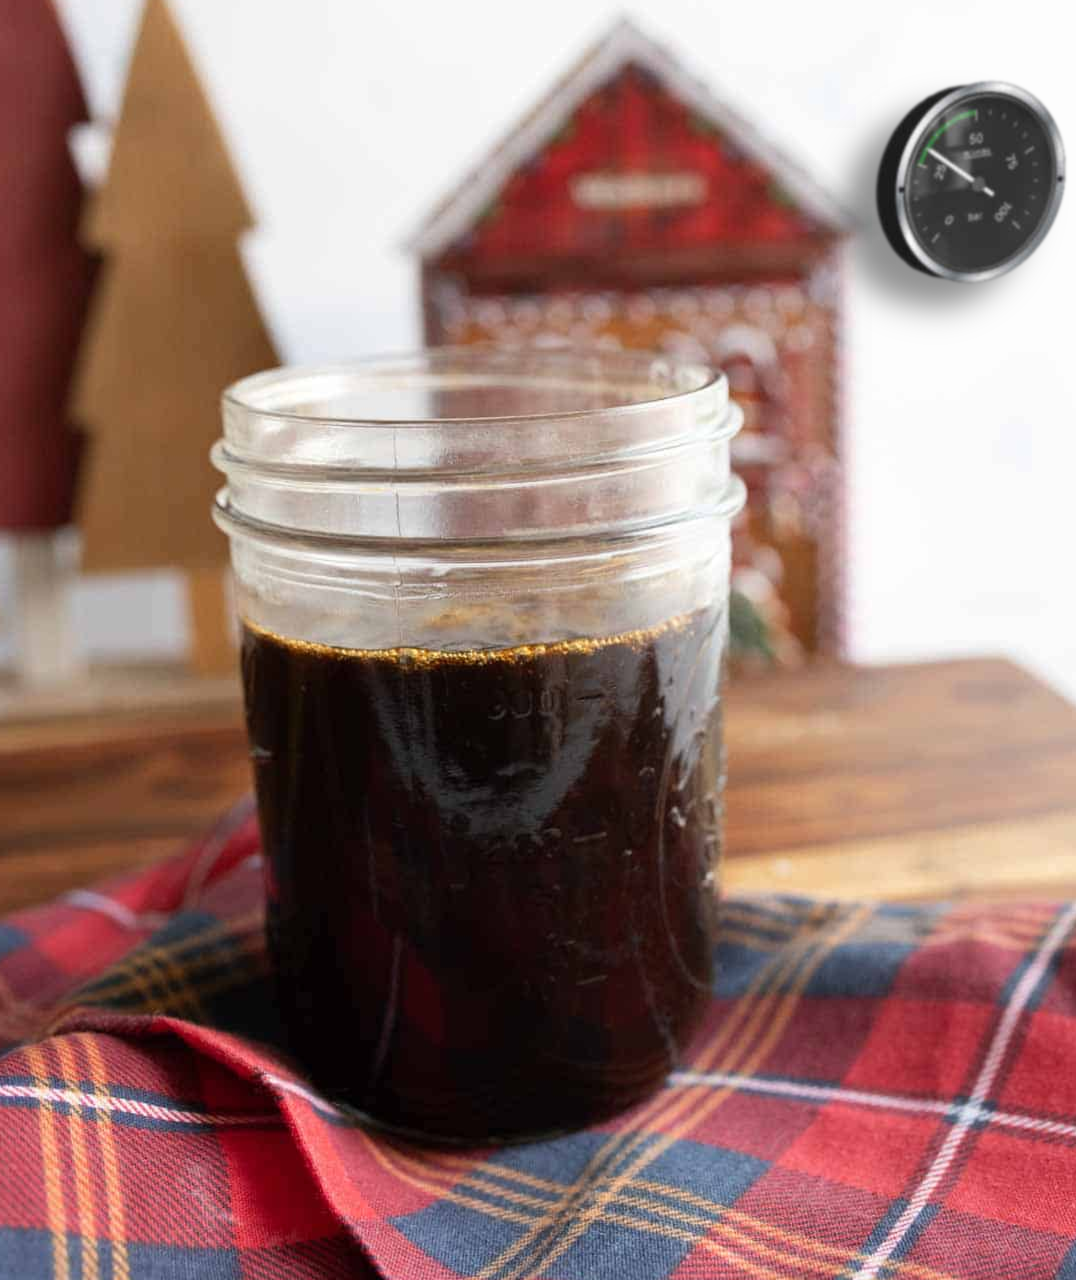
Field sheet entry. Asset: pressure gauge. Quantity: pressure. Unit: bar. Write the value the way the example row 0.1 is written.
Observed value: 30
